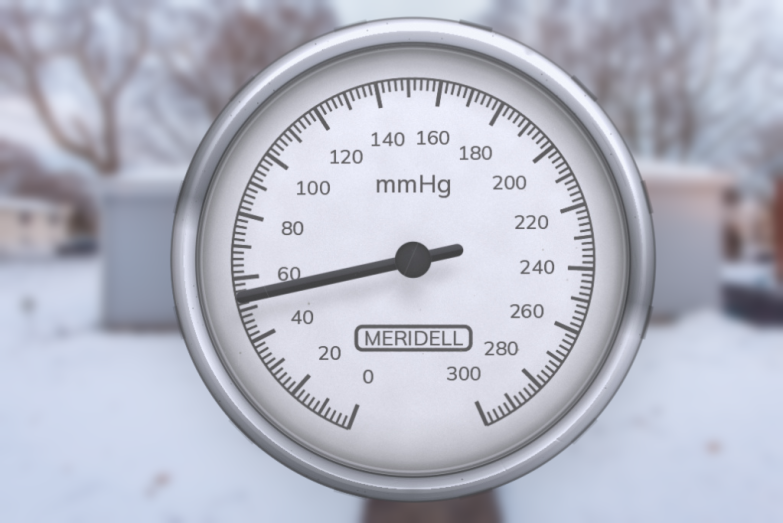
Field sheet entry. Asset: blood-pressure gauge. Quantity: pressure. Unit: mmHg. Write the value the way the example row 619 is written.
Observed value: 54
